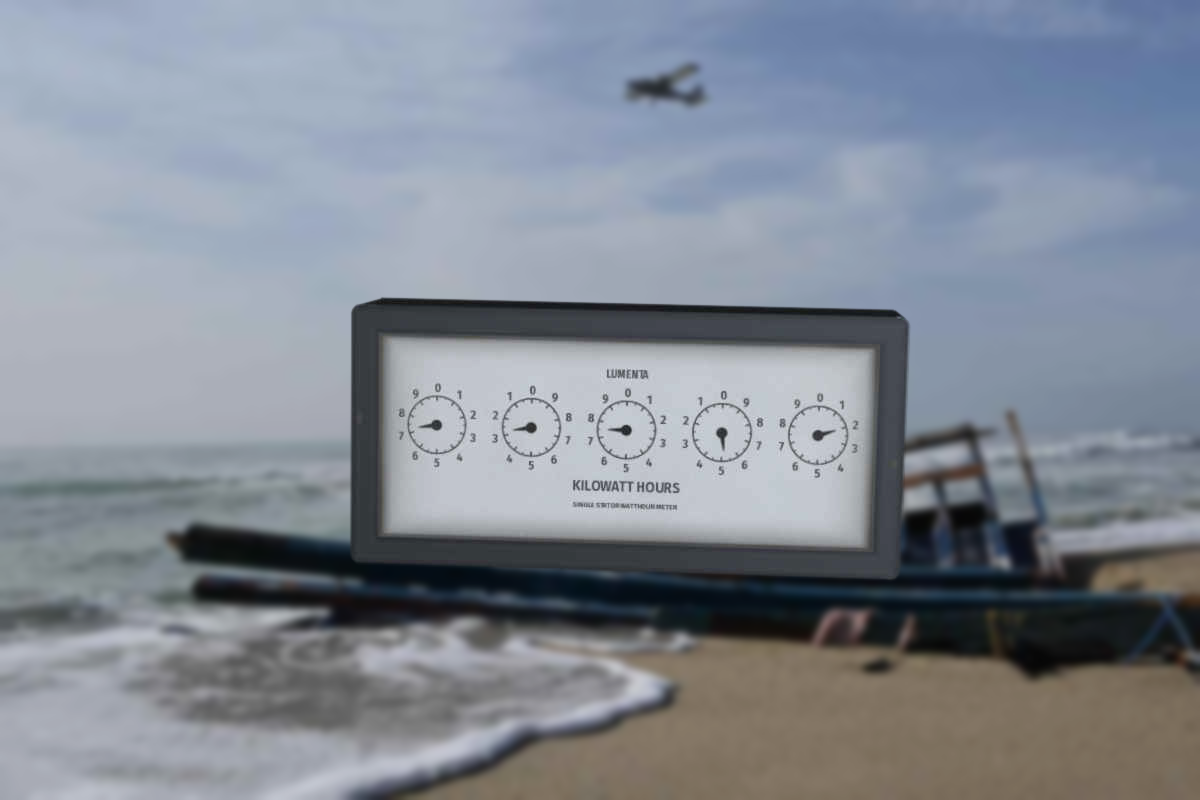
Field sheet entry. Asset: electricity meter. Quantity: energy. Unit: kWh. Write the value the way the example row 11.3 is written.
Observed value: 72752
